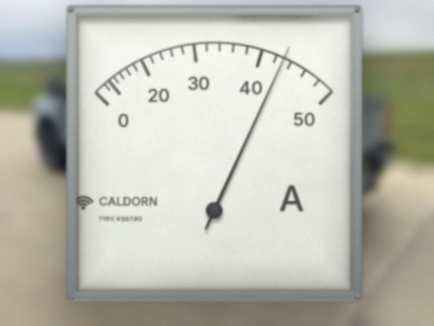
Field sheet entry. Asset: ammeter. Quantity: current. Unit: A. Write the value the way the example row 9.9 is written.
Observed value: 43
